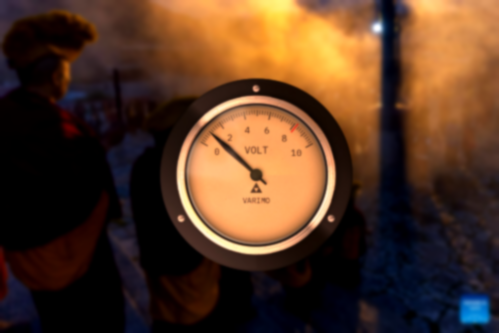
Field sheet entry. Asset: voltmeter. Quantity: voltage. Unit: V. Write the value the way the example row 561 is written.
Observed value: 1
